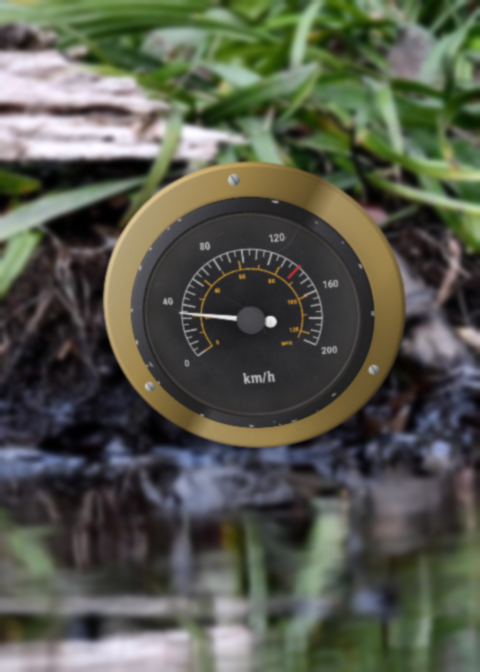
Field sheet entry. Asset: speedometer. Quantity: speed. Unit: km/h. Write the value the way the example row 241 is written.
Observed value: 35
